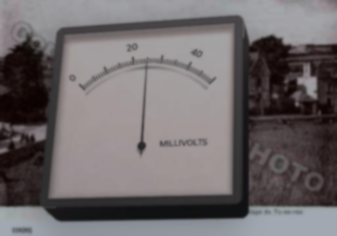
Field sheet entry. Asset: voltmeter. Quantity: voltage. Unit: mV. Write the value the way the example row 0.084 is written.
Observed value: 25
